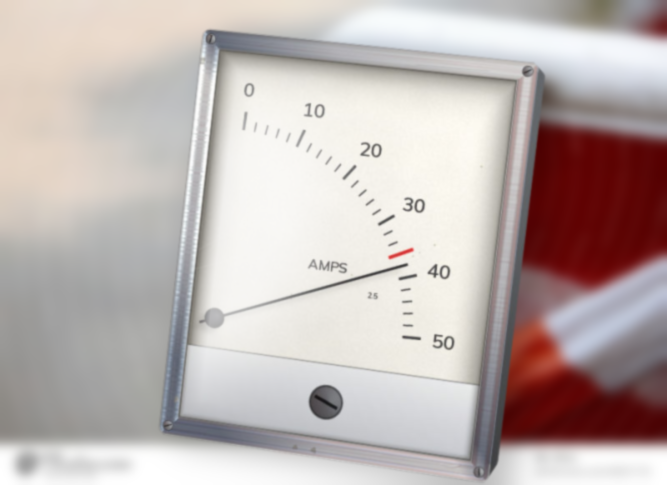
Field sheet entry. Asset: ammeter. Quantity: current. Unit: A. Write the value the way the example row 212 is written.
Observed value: 38
